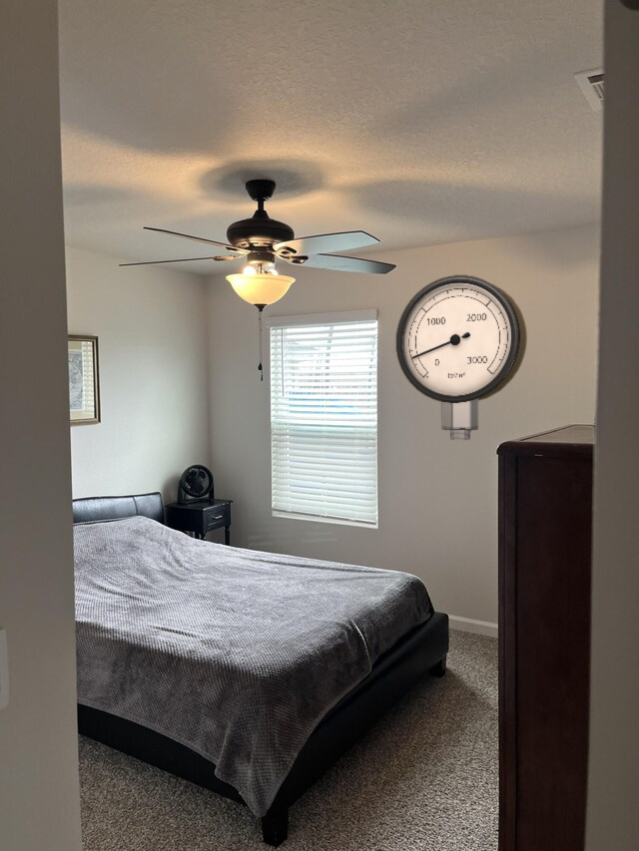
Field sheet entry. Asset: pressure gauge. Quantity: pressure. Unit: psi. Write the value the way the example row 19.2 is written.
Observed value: 300
